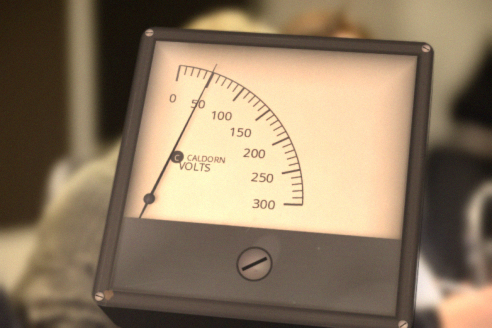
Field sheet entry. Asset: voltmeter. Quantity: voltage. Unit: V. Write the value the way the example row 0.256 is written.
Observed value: 50
